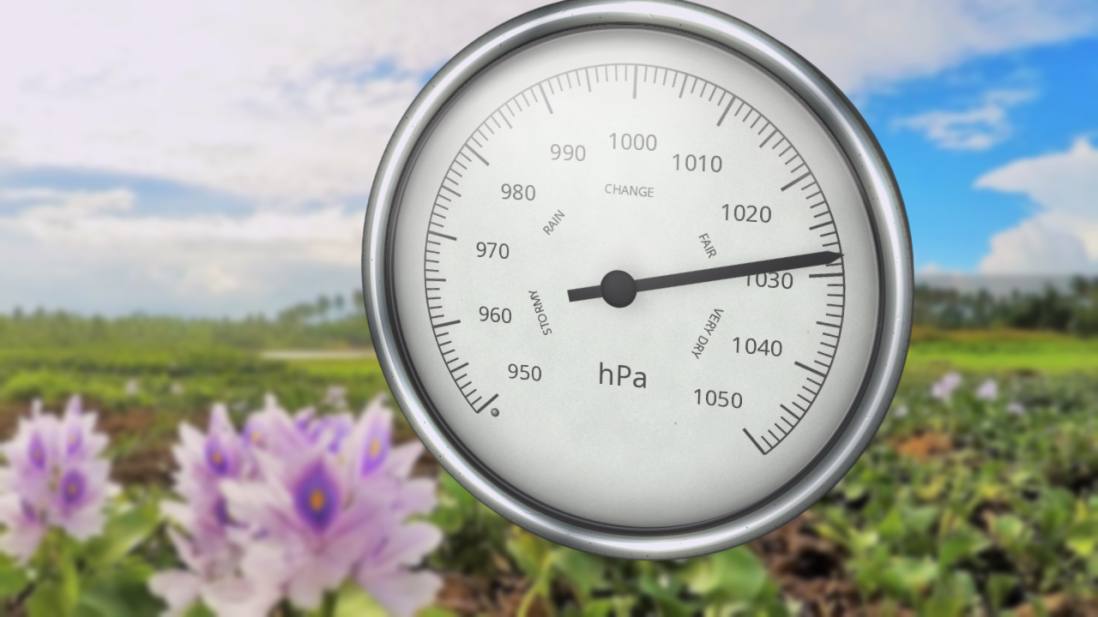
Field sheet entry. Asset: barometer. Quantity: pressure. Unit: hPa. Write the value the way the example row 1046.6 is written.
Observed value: 1028
